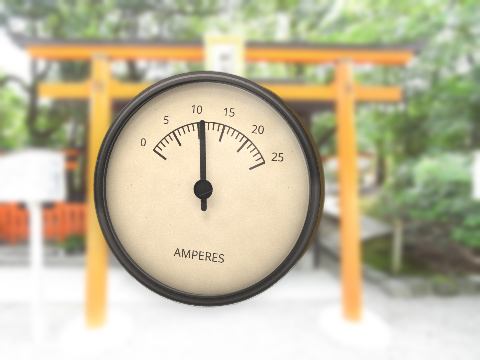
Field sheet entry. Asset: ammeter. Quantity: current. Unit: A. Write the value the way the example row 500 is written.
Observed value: 11
